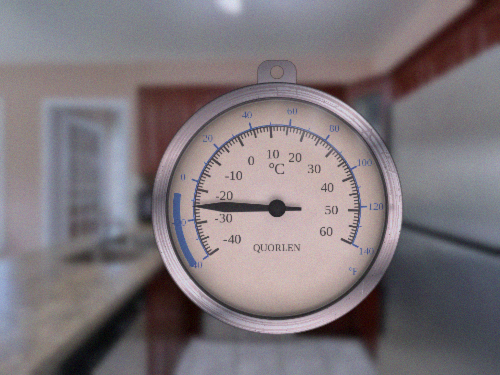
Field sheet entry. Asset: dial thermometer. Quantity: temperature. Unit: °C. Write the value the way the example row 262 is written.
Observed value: -25
